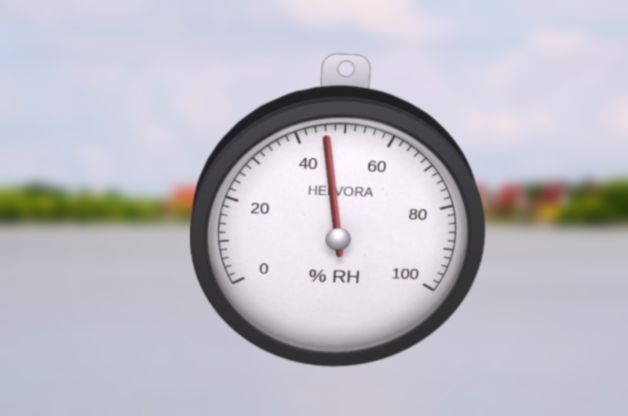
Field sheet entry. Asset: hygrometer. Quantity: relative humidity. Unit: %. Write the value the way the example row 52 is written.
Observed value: 46
